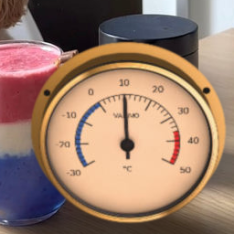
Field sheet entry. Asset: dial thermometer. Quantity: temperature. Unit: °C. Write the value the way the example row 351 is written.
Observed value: 10
